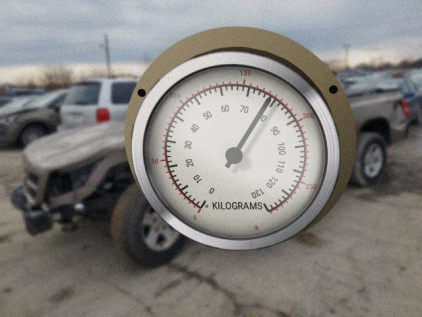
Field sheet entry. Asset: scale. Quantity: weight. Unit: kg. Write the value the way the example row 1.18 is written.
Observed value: 78
